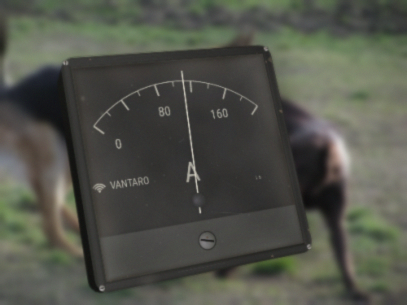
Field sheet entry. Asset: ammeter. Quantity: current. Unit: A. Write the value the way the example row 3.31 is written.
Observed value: 110
